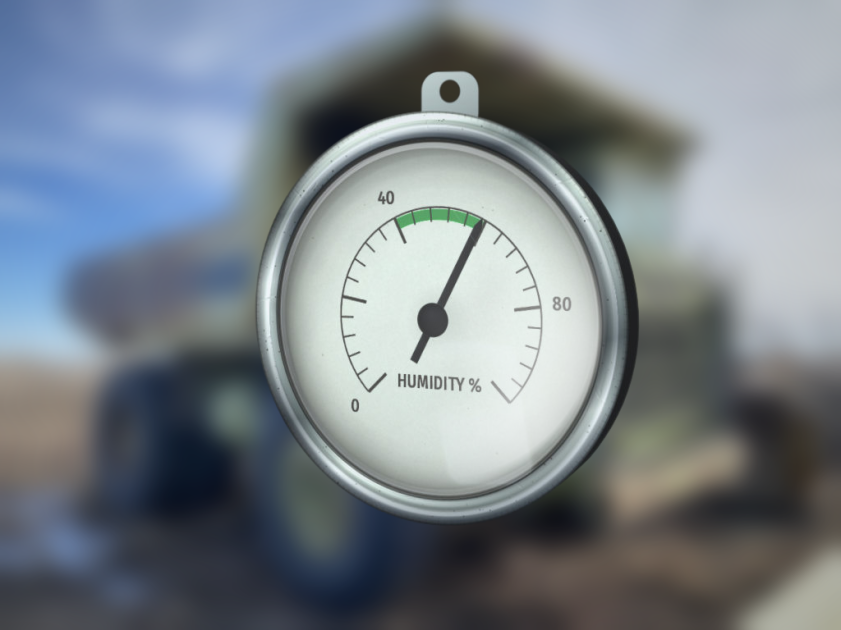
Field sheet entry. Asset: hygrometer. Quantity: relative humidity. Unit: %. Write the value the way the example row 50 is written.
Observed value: 60
